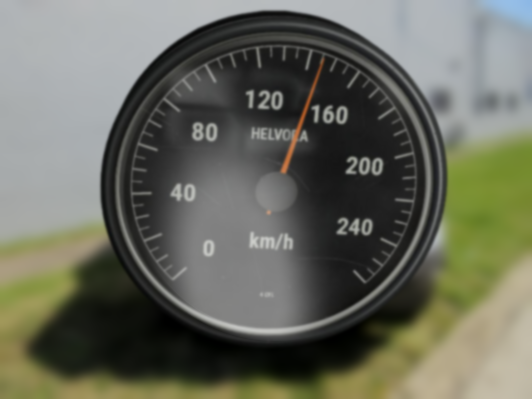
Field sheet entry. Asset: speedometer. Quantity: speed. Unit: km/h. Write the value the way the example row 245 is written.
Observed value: 145
